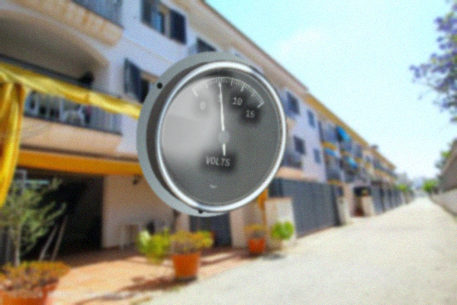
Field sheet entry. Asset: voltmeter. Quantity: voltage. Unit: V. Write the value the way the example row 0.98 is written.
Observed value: 5
